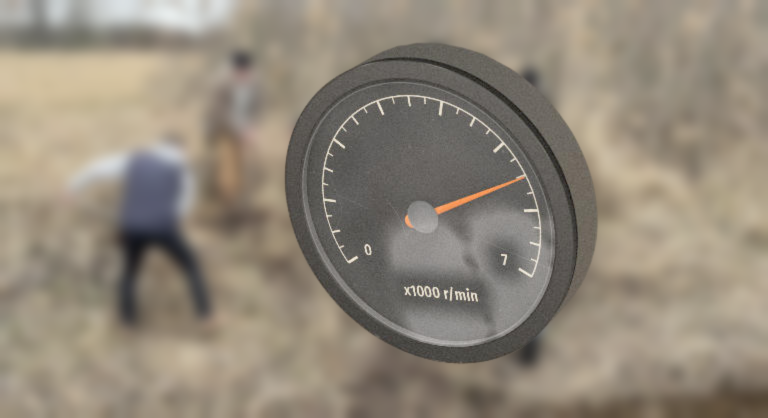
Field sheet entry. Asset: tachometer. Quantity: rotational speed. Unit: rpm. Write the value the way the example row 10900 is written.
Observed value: 5500
